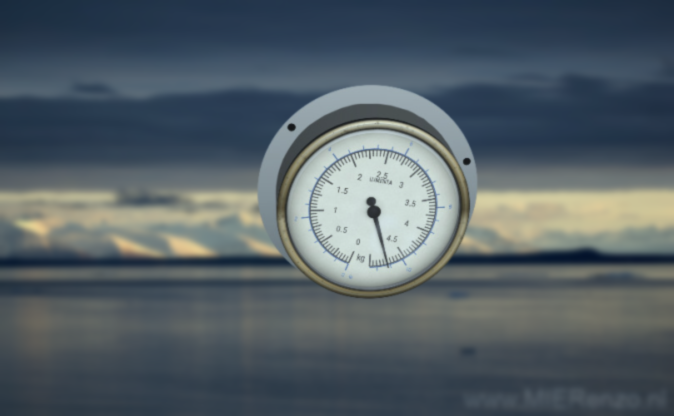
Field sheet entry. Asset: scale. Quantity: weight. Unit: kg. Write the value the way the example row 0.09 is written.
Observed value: 4.75
